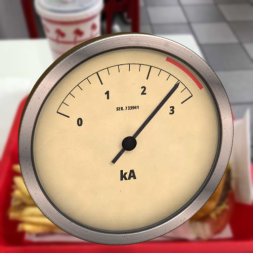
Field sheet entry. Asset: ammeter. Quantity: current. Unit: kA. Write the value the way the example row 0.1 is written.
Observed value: 2.6
